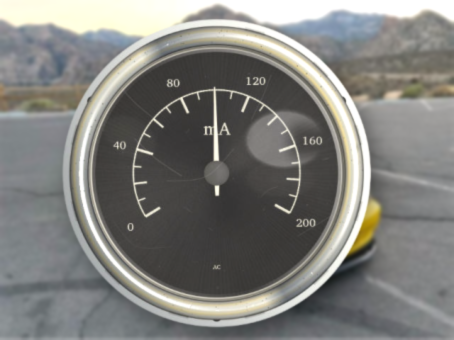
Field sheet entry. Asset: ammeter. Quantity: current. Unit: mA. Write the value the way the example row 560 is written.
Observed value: 100
